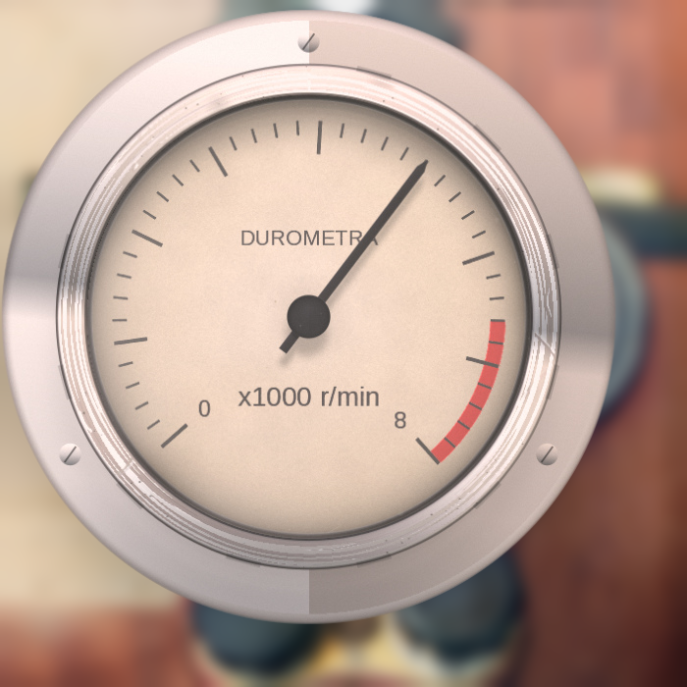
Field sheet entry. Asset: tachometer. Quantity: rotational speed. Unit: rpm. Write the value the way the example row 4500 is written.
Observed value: 5000
